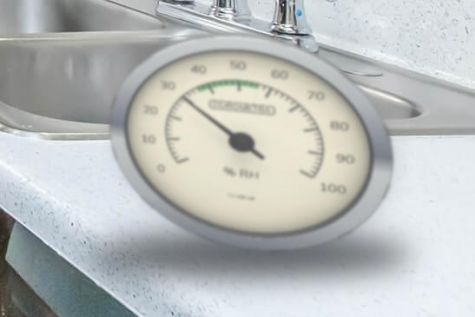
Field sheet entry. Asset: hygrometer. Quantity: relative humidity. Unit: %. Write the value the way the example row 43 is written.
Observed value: 30
